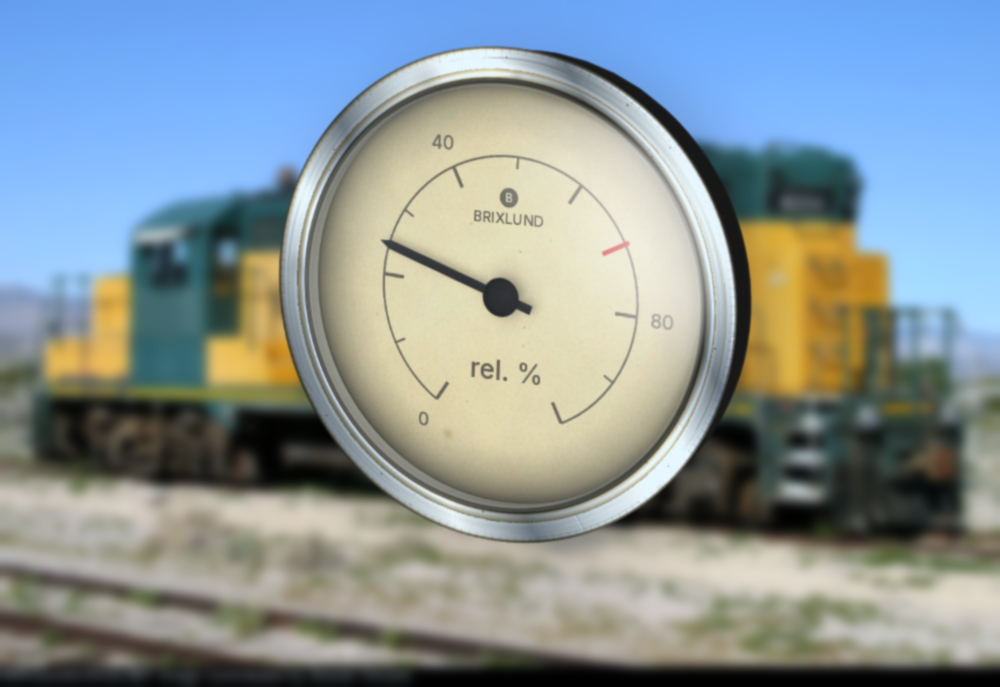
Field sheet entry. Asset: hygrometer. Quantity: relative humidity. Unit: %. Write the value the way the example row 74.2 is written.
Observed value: 25
